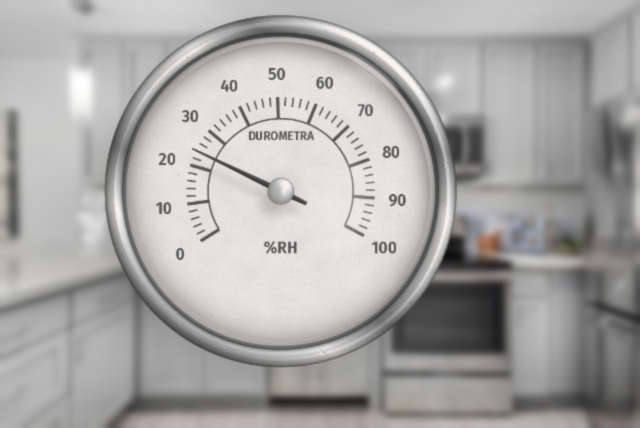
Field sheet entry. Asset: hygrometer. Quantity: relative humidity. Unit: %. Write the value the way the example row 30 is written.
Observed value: 24
